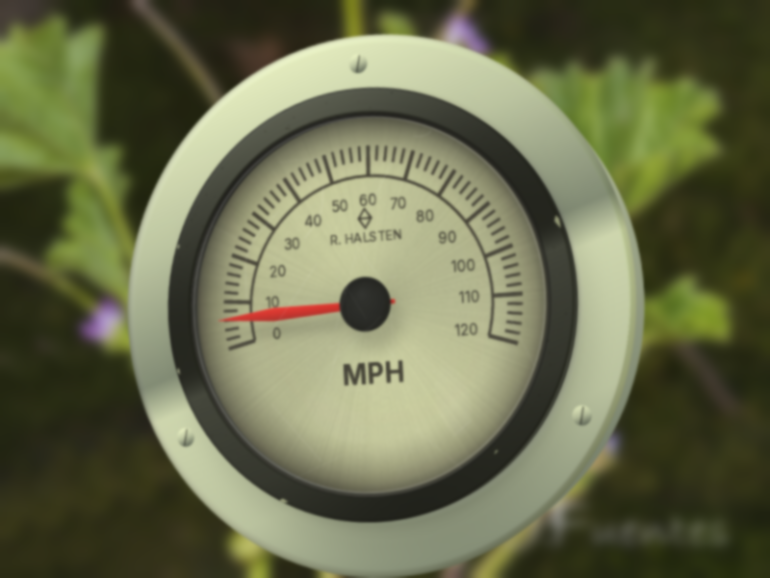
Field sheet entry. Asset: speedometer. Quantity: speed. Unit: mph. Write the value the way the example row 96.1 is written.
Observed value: 6
